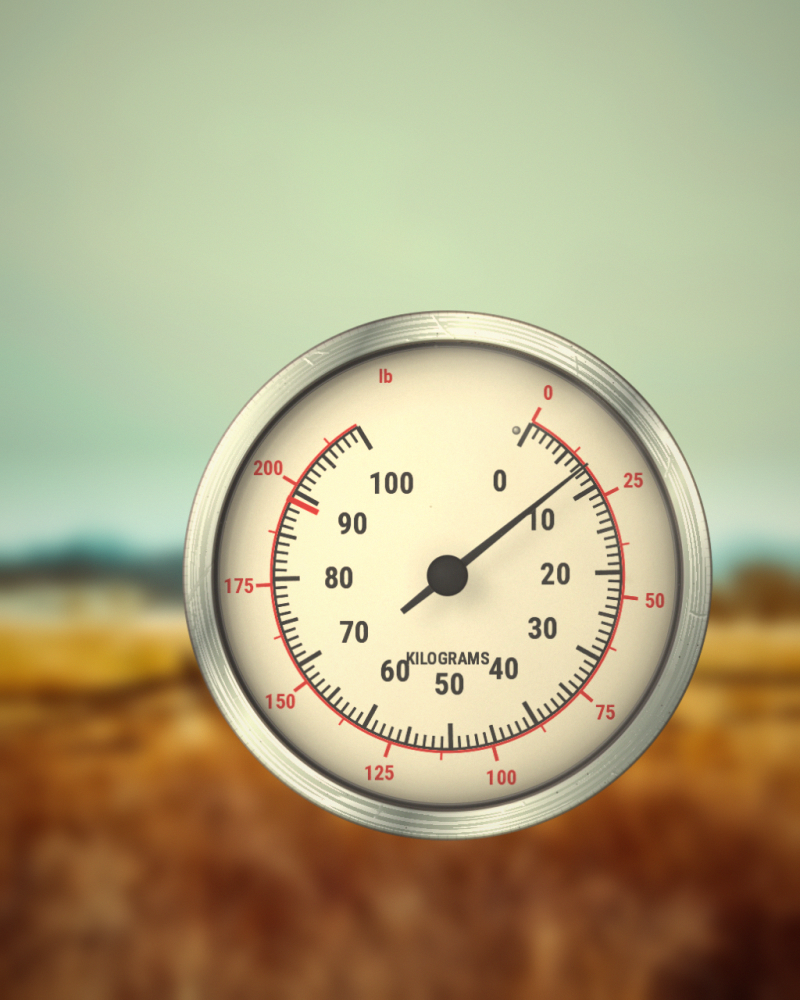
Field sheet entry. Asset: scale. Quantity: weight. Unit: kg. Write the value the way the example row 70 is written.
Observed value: 7.5
